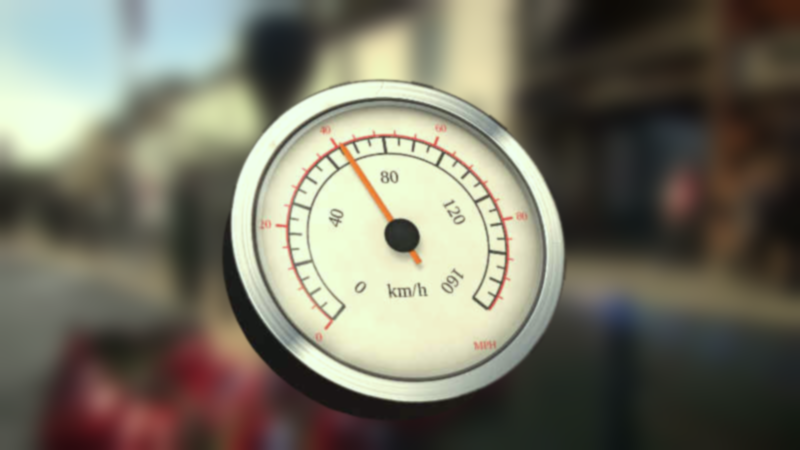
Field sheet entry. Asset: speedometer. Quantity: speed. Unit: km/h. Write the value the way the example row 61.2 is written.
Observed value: 65
